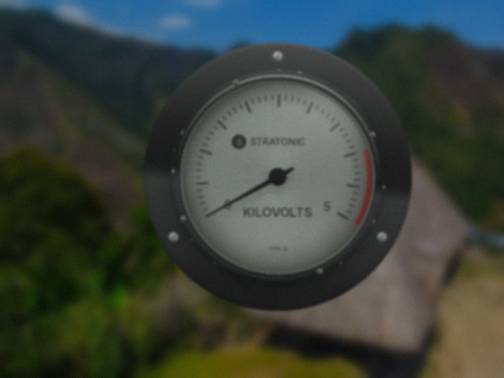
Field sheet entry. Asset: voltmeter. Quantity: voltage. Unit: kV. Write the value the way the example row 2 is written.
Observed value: 0
